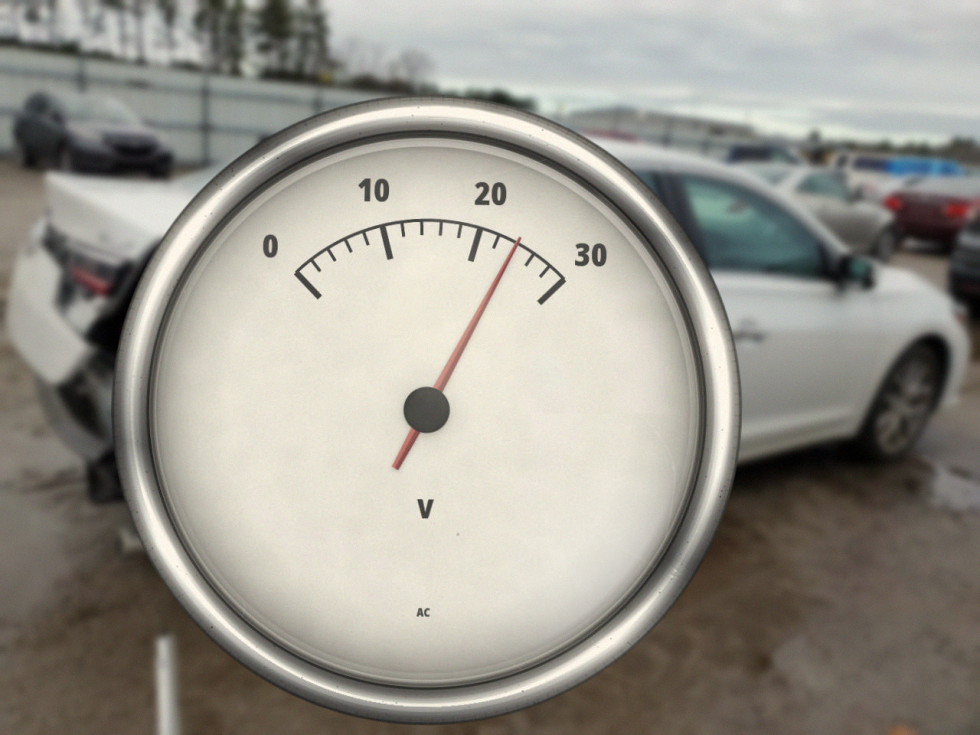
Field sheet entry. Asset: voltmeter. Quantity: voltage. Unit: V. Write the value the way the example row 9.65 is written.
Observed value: 24
